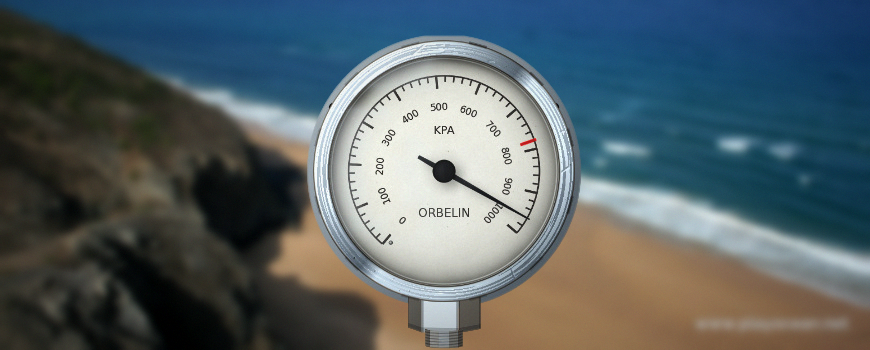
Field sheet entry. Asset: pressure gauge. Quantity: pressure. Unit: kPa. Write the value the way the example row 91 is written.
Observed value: 960
